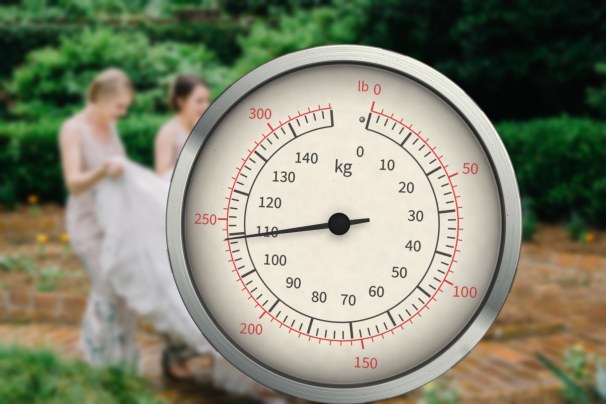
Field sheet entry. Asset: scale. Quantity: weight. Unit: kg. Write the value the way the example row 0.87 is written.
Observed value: 109
